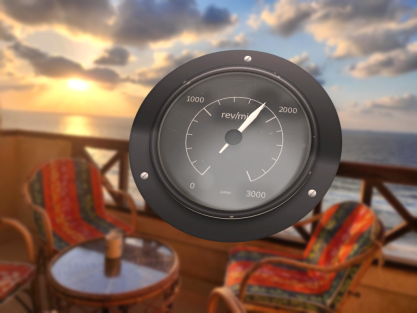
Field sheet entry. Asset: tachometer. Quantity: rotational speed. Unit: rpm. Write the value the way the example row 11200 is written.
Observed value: 1800
